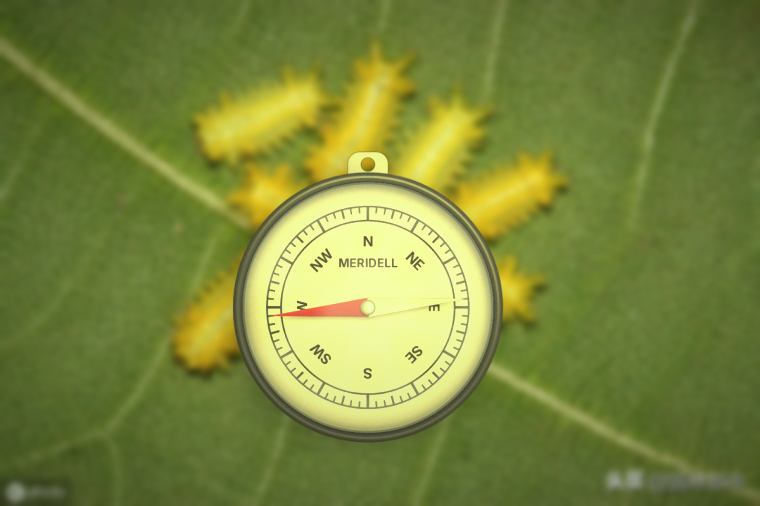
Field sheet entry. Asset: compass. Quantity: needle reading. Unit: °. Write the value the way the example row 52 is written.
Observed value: 265
